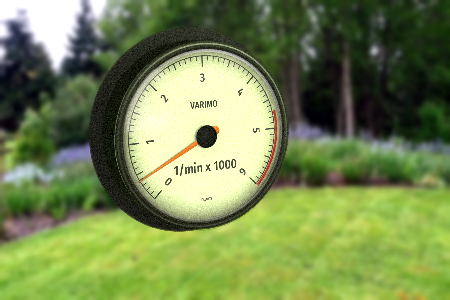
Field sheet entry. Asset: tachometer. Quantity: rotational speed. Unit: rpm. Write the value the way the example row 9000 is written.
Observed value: 400
